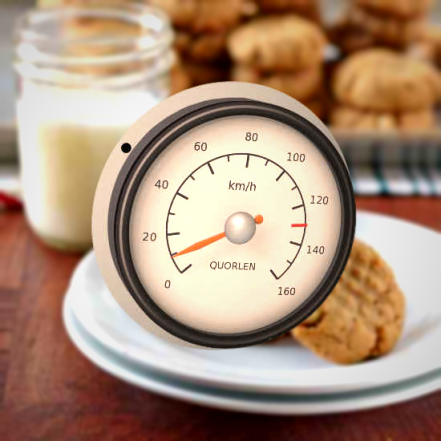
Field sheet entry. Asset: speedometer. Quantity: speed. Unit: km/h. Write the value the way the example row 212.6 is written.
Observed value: 10
